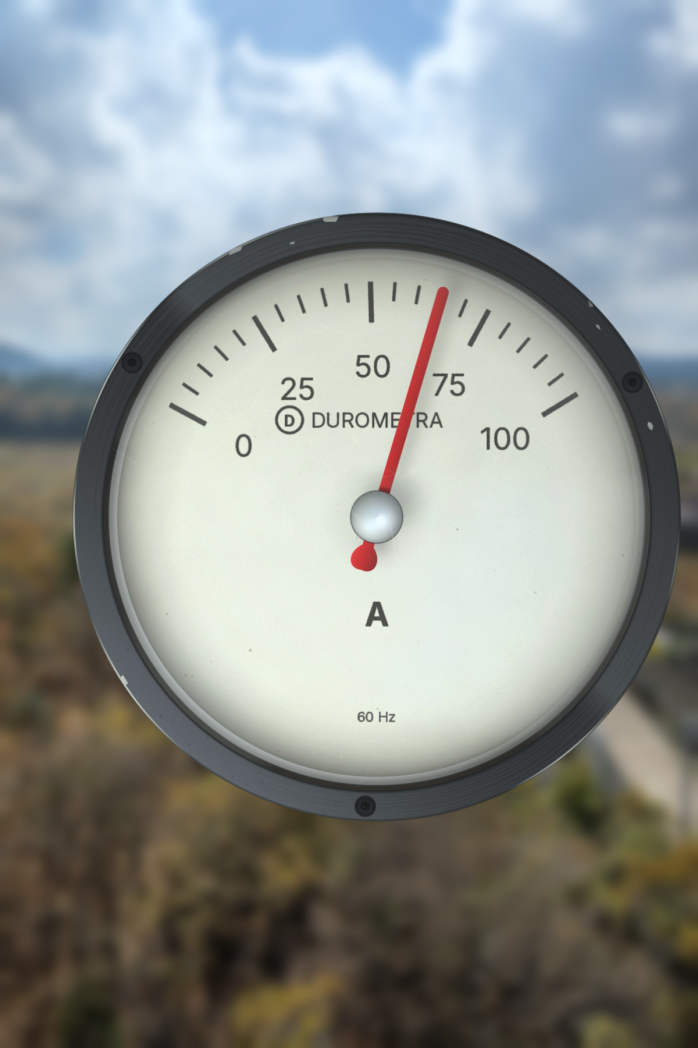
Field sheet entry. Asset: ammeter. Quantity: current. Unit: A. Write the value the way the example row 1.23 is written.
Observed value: 65
